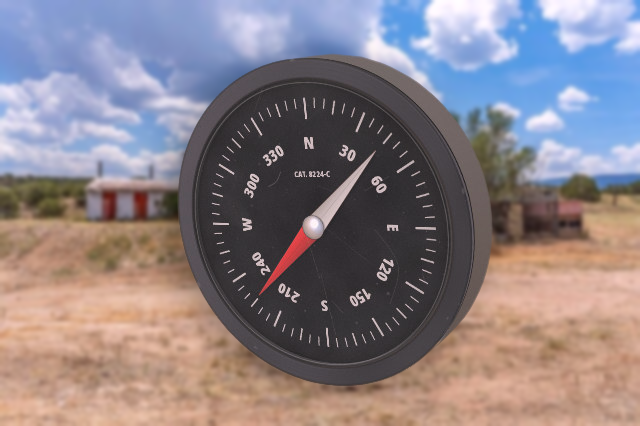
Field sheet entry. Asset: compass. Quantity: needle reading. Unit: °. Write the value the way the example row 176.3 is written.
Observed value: 225
